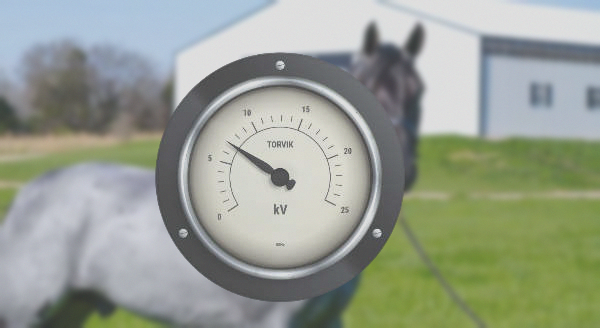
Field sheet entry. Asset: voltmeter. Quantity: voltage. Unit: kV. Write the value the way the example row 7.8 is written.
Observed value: 7
